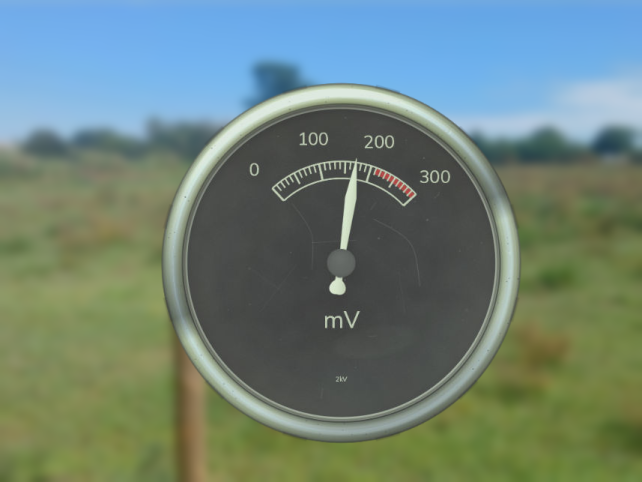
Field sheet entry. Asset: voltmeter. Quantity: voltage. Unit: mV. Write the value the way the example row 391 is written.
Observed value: 170
